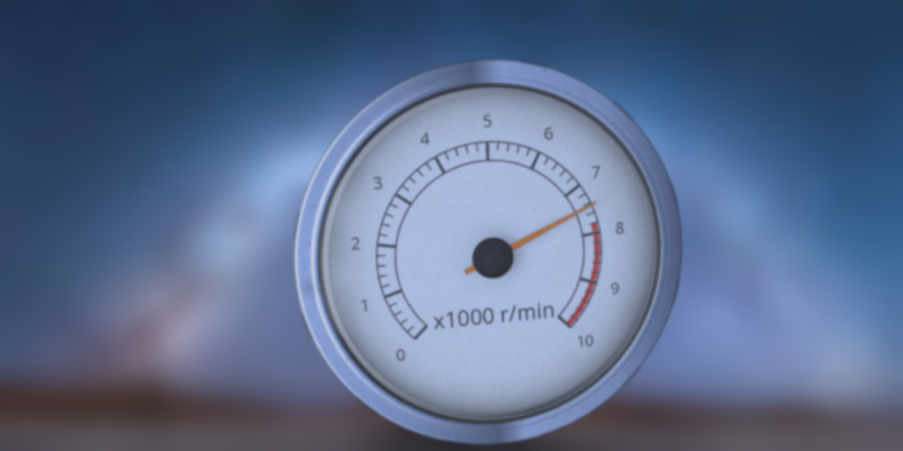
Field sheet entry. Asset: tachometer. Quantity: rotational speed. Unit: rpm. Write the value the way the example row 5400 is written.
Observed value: 7400
